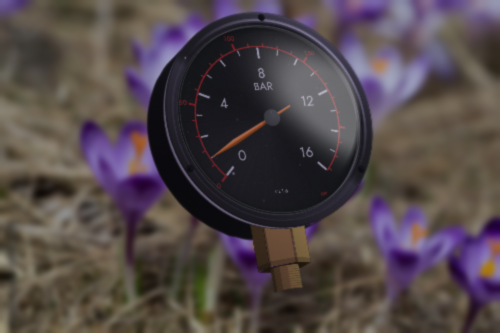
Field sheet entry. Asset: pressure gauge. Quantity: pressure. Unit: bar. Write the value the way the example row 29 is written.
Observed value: 1
